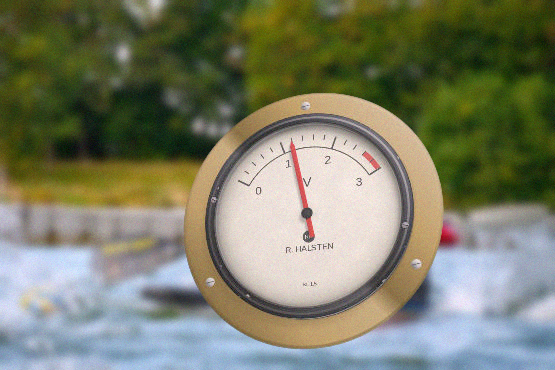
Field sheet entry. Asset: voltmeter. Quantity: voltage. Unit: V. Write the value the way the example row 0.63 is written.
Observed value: 1.2
